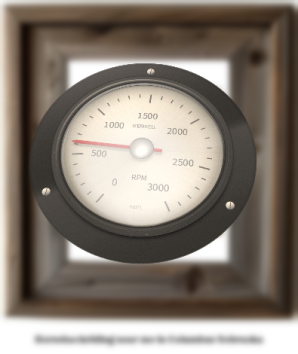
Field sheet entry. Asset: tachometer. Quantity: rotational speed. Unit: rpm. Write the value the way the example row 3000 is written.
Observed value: 600
